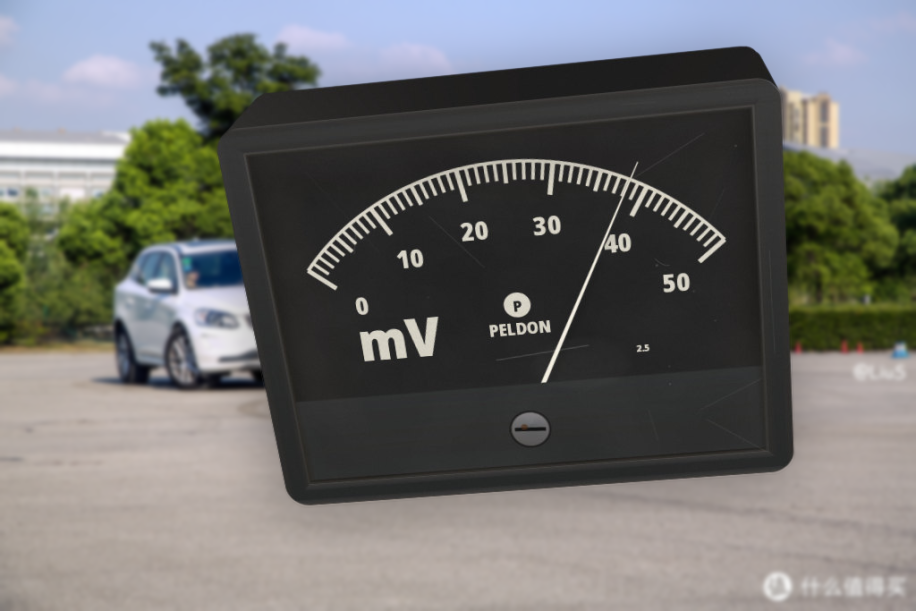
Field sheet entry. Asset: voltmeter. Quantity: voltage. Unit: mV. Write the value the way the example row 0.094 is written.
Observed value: 38
